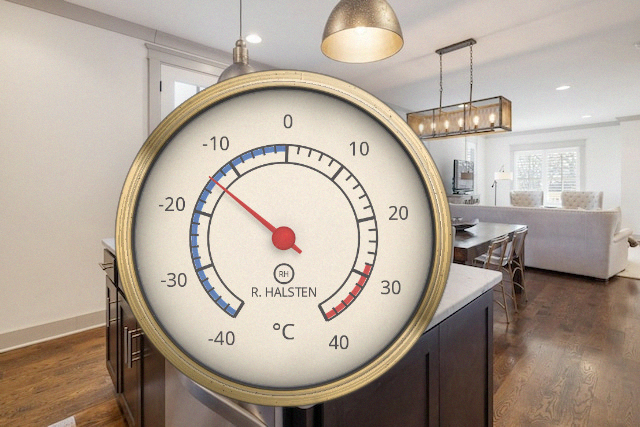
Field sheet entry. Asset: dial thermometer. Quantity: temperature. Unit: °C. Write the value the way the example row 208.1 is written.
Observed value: -14
